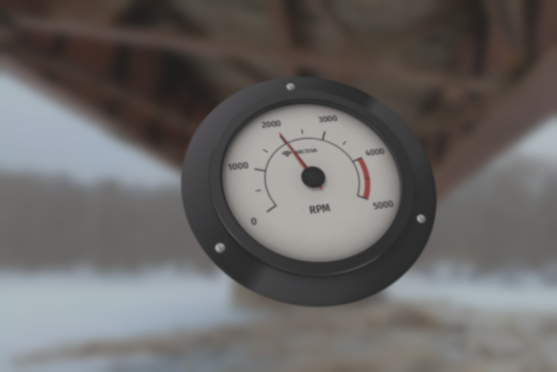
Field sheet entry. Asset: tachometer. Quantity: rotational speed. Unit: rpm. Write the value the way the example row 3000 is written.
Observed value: 2000
